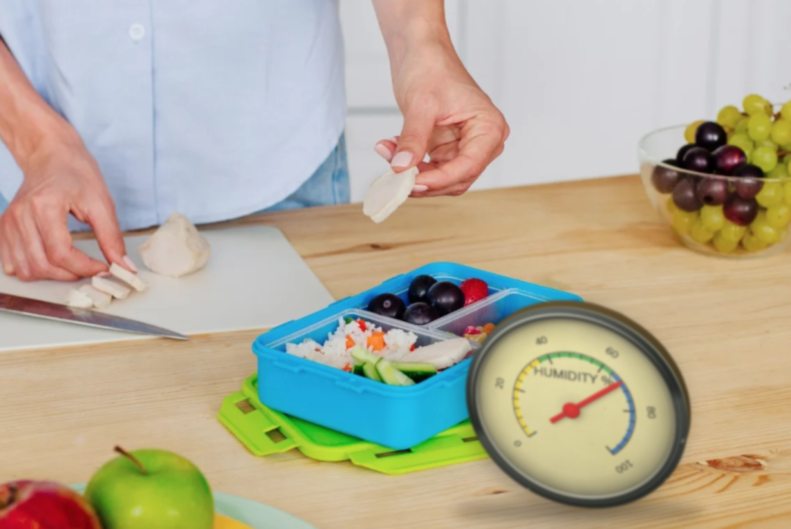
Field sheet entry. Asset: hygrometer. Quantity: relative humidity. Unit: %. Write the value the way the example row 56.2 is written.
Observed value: 68
